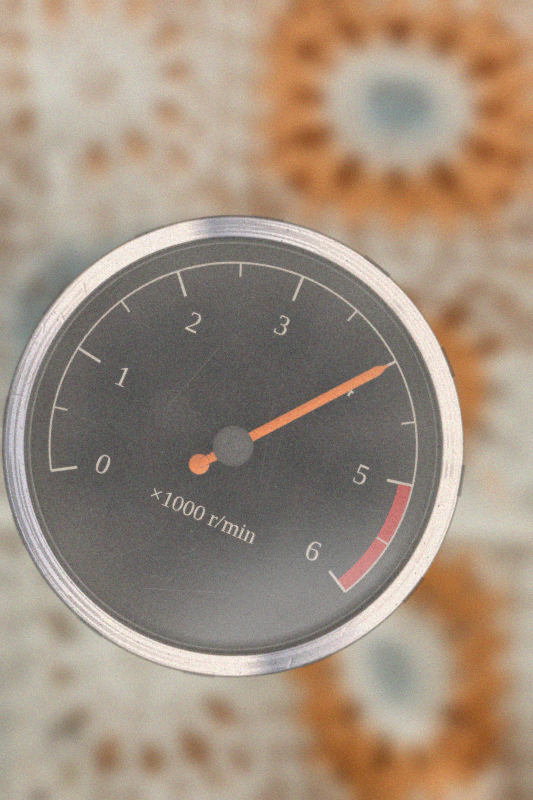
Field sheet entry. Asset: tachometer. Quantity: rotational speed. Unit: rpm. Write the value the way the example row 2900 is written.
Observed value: 4000
